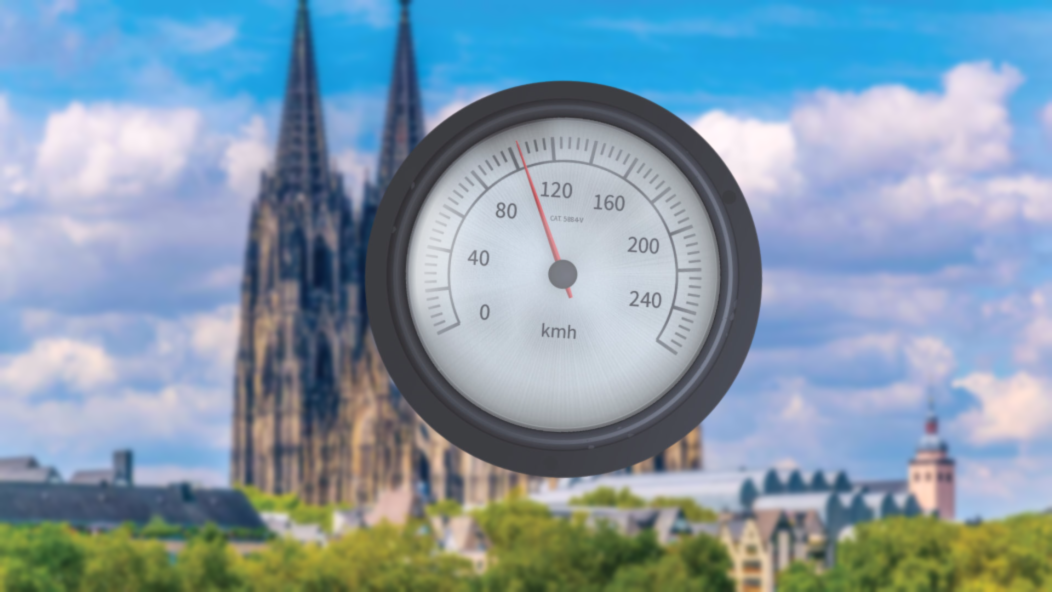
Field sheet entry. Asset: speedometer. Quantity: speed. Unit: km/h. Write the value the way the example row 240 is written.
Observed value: 104
